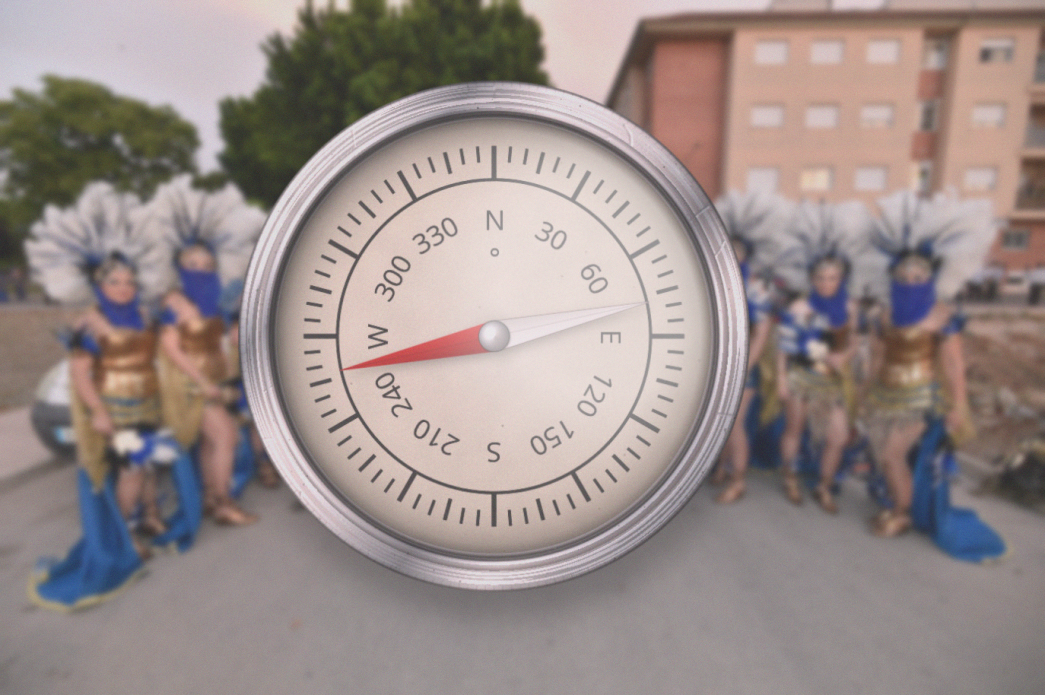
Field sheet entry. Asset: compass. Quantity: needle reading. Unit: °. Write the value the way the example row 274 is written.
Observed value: 257.5
